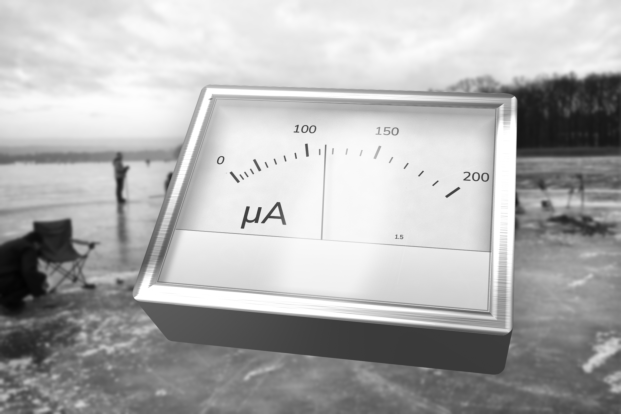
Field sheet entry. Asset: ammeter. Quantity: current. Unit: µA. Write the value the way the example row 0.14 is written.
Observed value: 115
